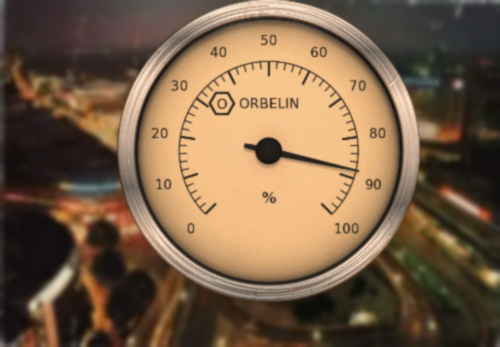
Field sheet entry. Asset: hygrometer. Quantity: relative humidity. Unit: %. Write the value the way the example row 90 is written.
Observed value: 88
